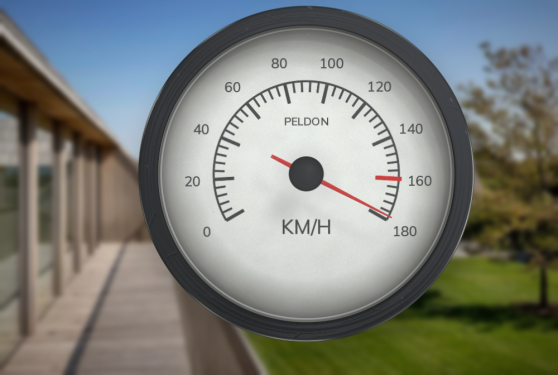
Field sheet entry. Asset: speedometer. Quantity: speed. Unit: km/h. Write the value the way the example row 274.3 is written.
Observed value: 178
